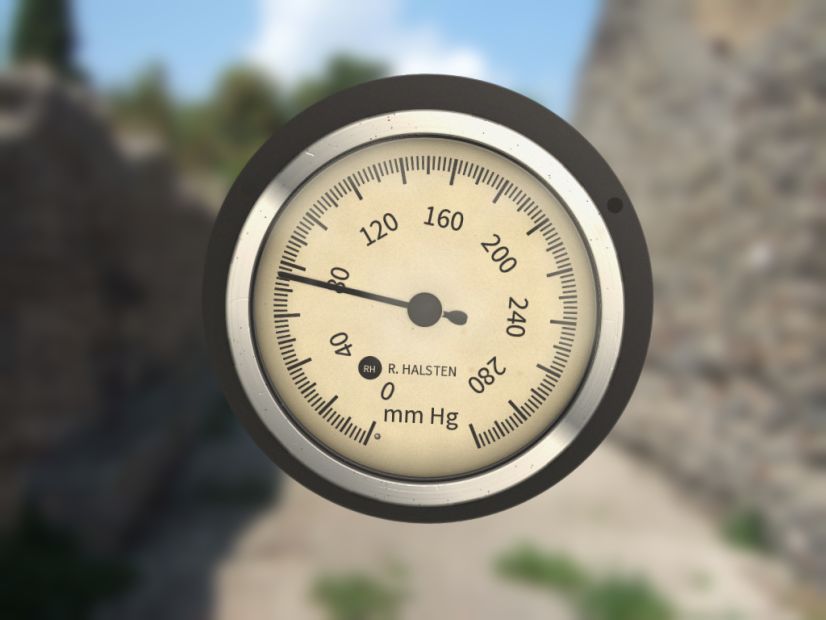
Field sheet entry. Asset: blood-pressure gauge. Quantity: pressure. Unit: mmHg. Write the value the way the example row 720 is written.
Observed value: 76
